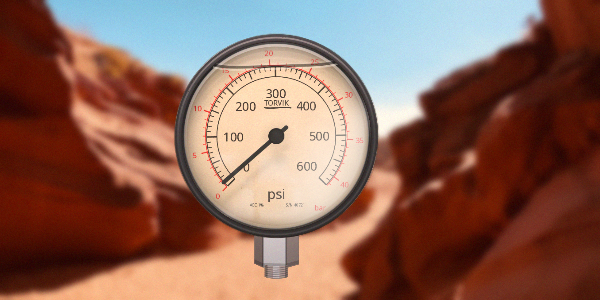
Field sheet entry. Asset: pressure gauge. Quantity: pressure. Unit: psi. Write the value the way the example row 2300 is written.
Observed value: 10
